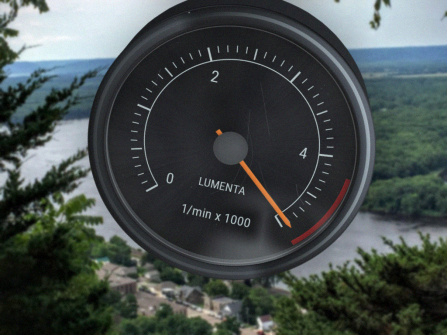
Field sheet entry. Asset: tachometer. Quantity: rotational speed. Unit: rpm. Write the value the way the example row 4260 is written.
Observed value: 4900
